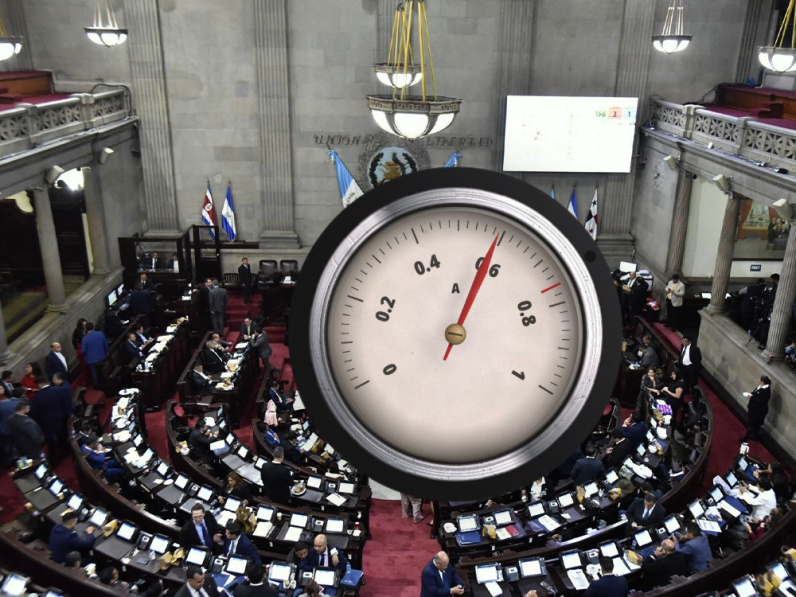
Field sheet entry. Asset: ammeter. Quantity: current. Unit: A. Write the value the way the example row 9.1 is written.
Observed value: 0.59
